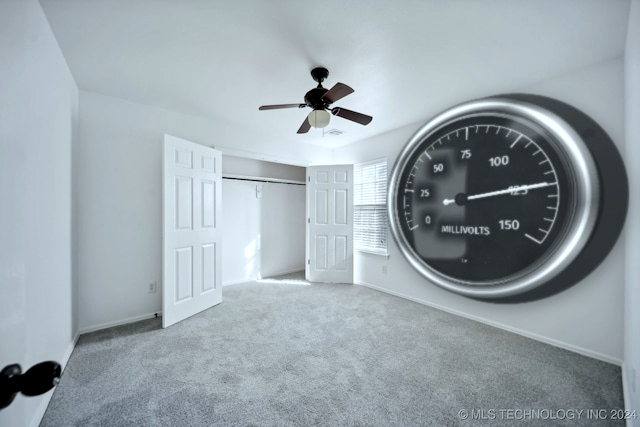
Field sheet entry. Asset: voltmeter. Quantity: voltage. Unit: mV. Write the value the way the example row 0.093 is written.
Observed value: 125
